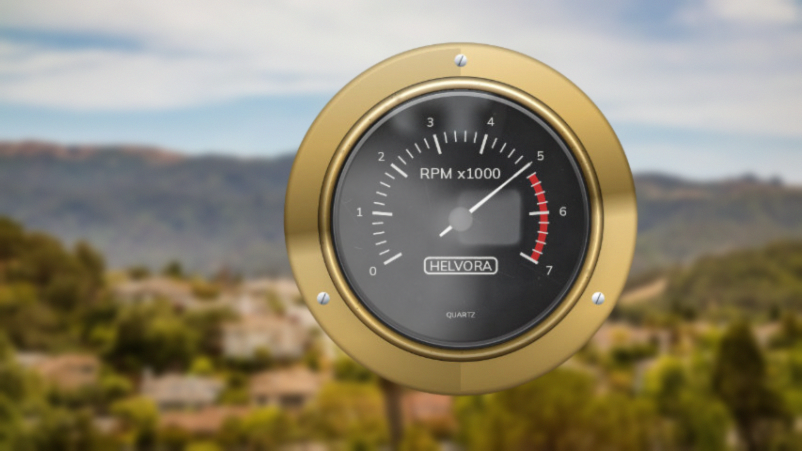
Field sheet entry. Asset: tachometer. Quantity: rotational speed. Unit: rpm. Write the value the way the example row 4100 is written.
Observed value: 5000
